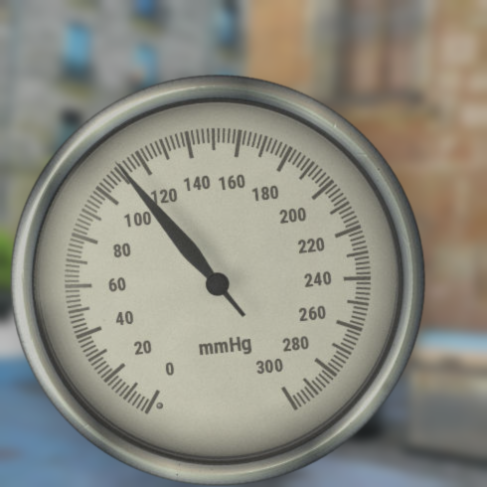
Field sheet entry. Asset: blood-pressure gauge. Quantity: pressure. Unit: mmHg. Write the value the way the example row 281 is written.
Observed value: 112
